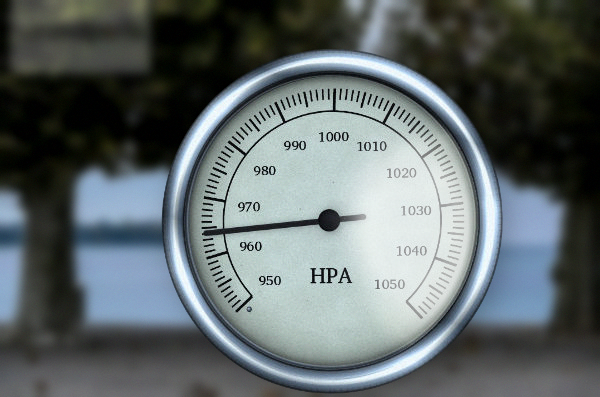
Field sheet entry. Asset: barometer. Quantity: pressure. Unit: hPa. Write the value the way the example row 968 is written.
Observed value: 964
